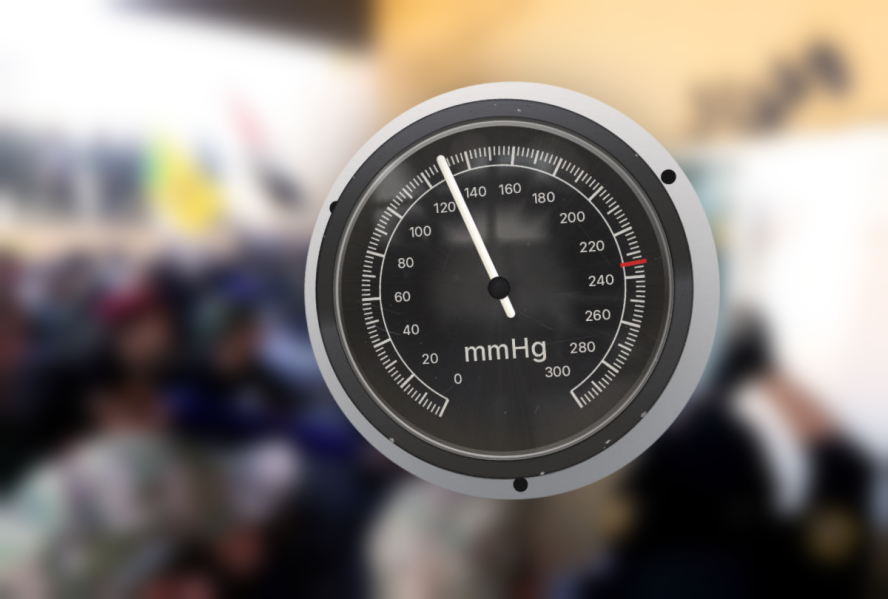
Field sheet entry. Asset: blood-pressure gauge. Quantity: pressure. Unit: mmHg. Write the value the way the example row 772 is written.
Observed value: 130
